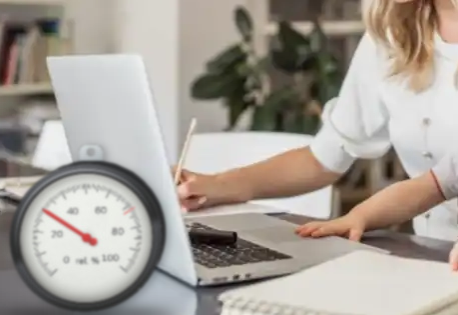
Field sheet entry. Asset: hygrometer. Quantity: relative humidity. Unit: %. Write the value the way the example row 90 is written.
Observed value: 30
